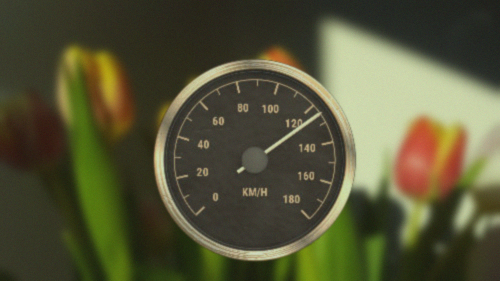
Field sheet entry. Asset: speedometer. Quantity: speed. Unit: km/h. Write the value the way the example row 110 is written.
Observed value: 125
